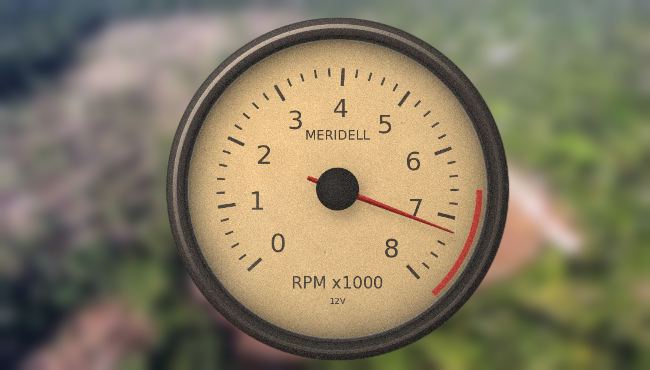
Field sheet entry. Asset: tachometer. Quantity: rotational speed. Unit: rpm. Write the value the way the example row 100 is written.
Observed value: 7200
